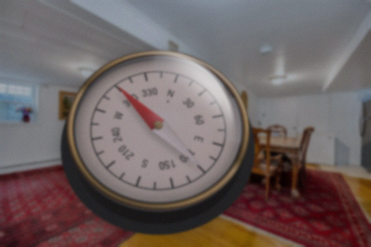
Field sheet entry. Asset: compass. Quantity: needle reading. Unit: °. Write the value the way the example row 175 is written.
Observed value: 300
